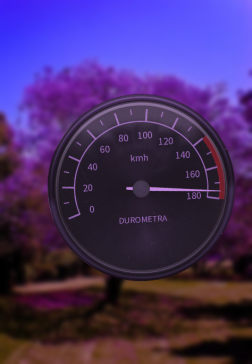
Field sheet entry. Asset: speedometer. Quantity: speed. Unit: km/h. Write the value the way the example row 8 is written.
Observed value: 175
